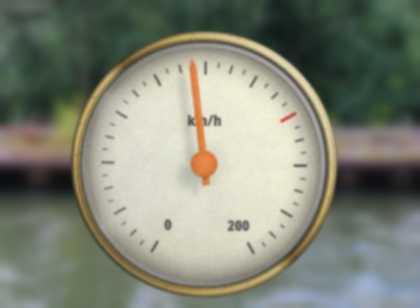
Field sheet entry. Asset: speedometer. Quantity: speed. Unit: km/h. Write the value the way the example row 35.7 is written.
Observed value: 95
